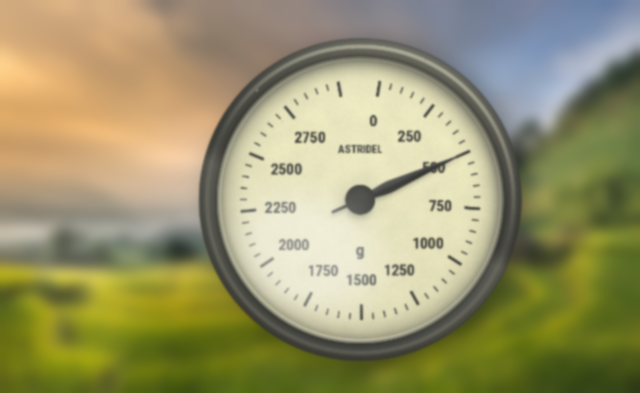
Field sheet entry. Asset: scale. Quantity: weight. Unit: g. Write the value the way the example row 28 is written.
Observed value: 500
